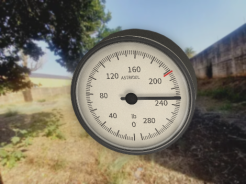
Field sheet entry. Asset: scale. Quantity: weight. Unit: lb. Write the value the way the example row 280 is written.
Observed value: 230
